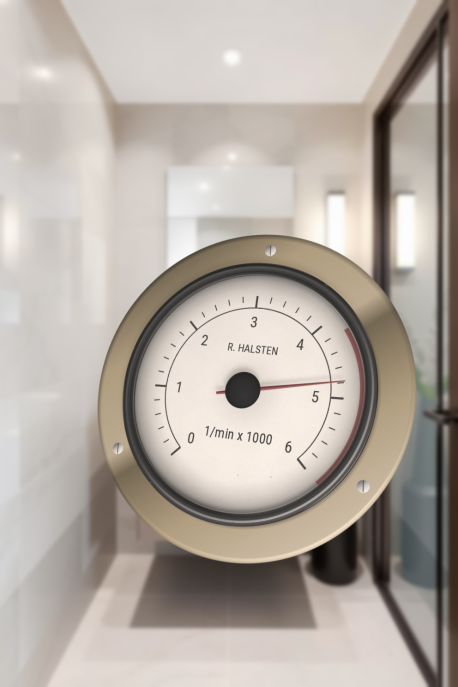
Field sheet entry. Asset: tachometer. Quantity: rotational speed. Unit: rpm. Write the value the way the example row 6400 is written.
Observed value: 4800
